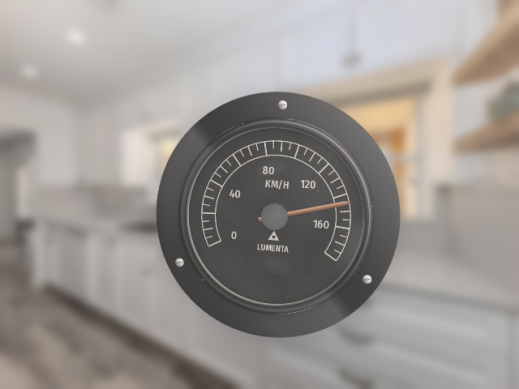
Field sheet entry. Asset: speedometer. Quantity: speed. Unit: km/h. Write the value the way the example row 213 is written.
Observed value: 145
